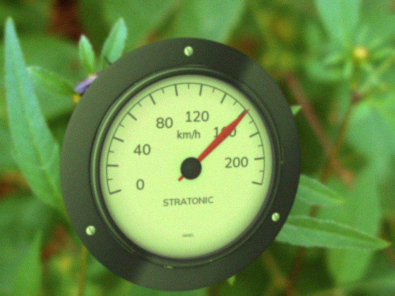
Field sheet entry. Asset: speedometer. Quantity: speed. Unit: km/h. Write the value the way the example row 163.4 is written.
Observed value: 160
